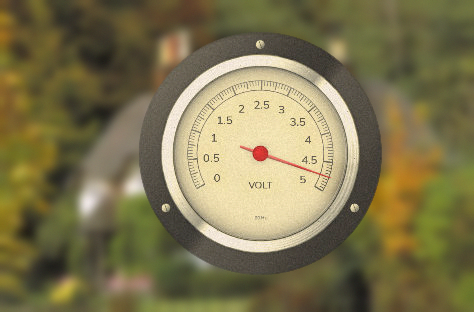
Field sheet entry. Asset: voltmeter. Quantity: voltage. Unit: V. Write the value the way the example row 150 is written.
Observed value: 4.75
